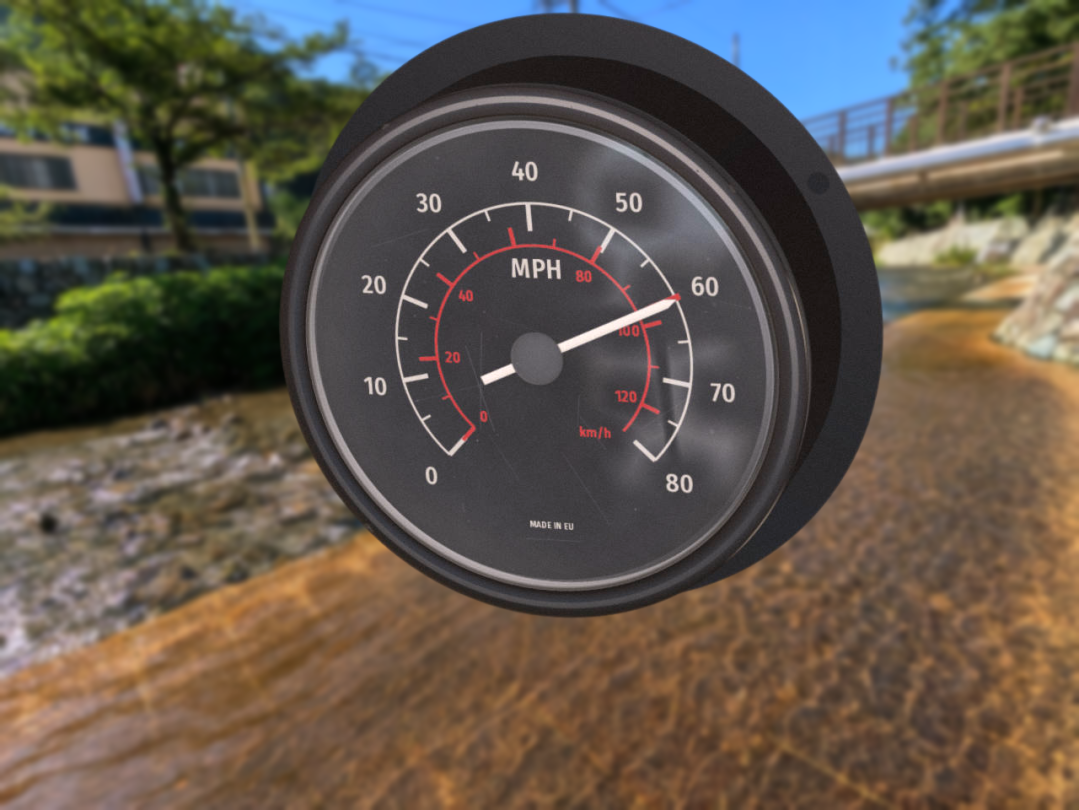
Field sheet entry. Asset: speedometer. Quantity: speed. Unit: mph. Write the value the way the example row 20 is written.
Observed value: 60
